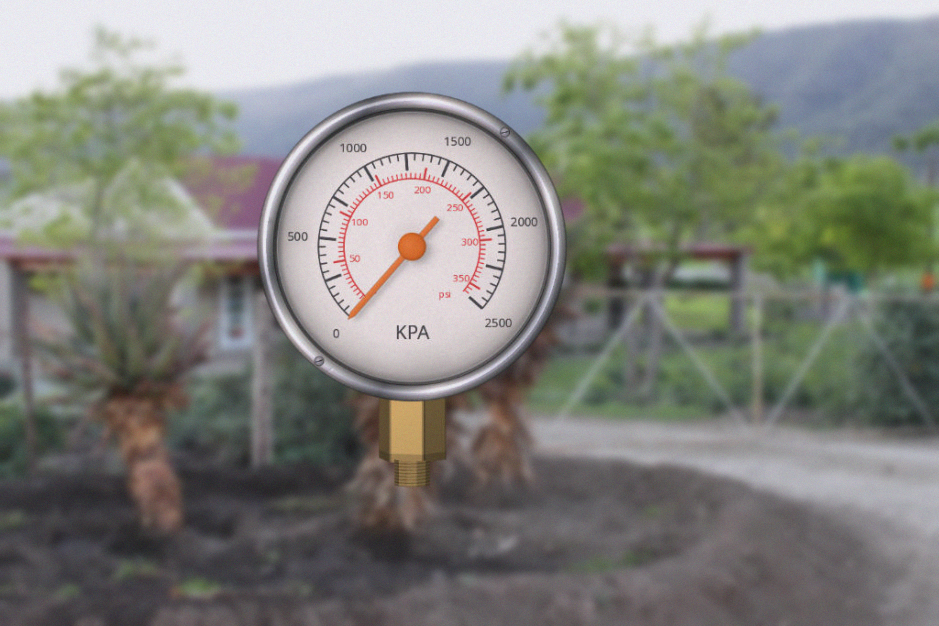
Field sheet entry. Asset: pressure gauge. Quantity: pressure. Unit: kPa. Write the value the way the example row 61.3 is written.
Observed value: 0
